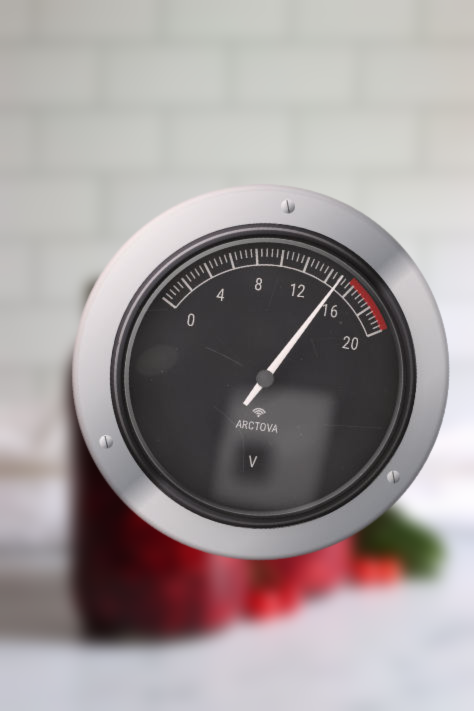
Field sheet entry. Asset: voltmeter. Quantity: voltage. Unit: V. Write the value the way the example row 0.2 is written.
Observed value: 14.8
